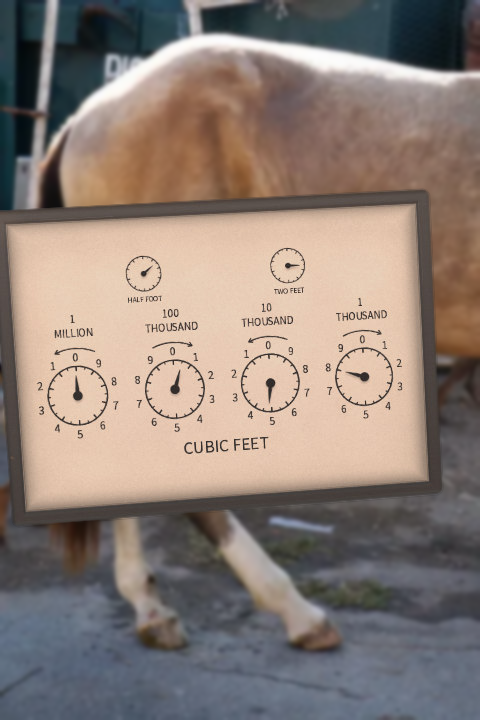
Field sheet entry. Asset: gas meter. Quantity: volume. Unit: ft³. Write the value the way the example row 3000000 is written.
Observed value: 4800
